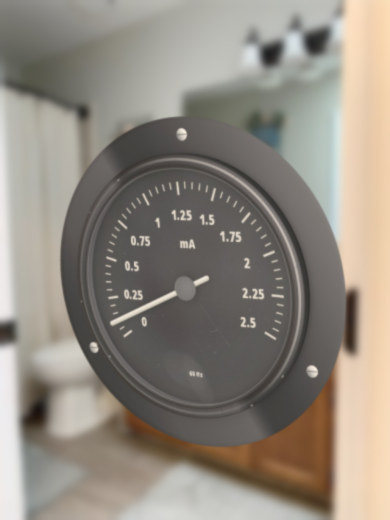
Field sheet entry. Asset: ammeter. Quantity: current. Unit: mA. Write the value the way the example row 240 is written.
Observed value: 0.1
